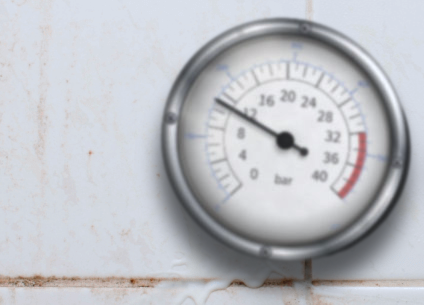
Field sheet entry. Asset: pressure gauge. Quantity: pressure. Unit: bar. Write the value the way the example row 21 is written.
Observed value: 11
